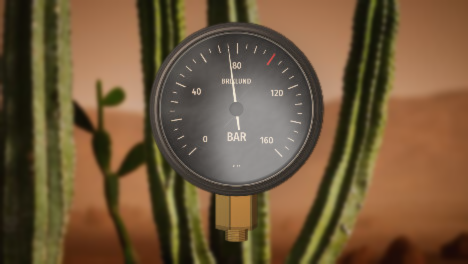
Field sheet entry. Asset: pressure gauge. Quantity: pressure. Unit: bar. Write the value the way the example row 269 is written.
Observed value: 75
